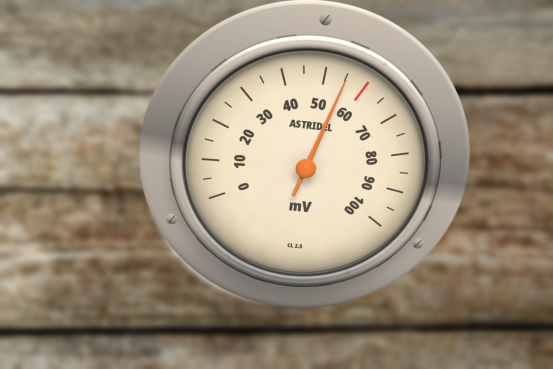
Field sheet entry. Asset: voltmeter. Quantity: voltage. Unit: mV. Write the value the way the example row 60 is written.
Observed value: 55
